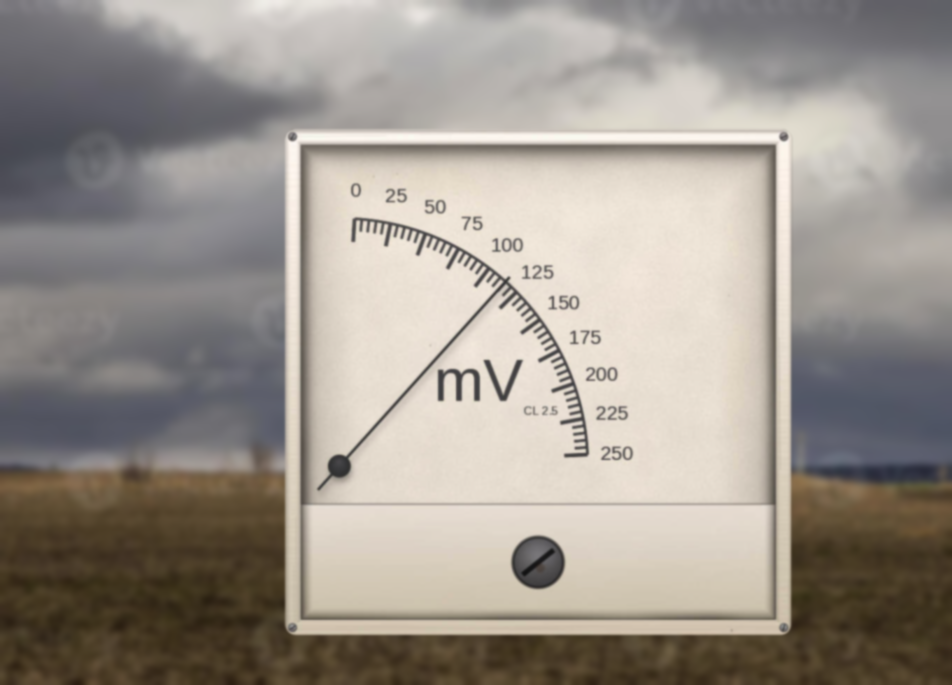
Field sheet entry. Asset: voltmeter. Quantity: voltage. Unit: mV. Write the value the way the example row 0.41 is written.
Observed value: 115
